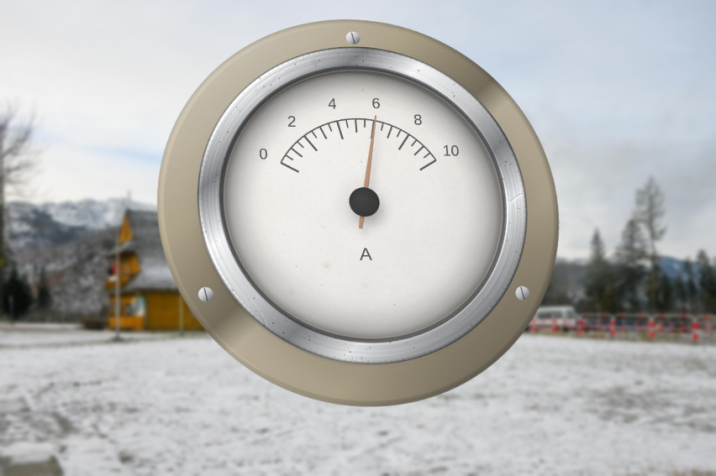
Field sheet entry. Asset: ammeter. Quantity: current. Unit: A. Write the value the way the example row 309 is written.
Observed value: 6
